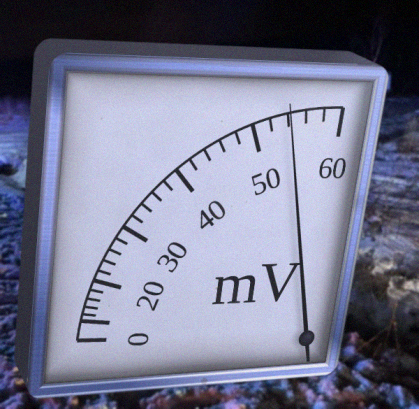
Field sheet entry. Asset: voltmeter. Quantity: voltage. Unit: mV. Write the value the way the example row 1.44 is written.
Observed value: 54
